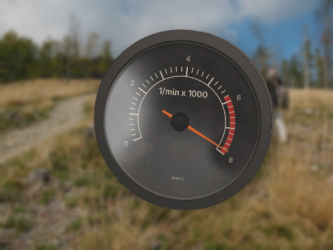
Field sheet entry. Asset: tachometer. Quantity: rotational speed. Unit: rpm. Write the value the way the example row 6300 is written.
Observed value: 7800
